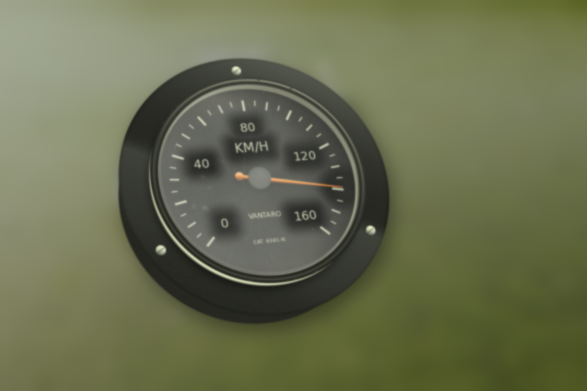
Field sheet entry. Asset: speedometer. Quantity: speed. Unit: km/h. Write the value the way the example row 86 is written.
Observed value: 140
